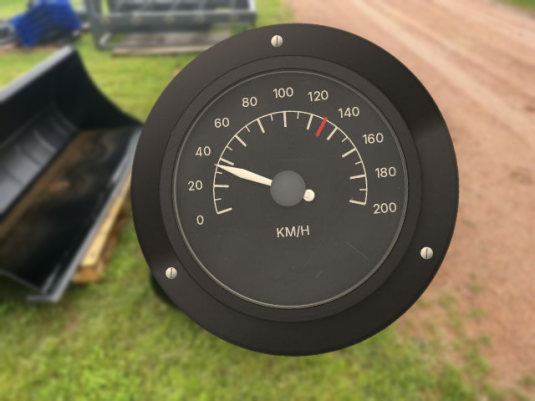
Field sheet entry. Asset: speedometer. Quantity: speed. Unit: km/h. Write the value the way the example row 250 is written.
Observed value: 35
